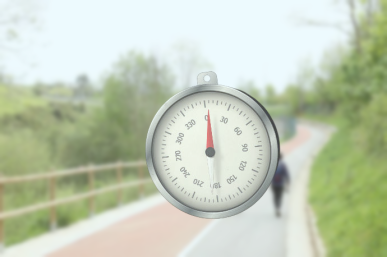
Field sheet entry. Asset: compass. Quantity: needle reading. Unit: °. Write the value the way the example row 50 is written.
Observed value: 5
